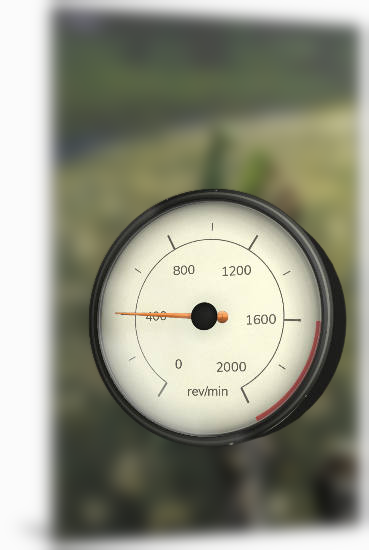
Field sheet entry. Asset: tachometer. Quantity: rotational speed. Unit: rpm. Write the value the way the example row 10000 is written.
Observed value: 400
